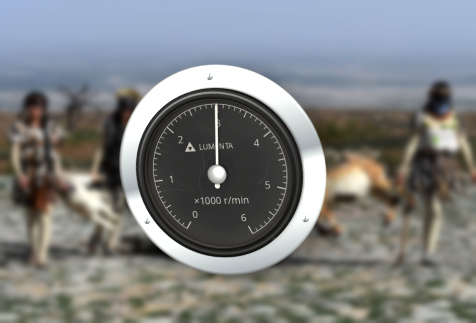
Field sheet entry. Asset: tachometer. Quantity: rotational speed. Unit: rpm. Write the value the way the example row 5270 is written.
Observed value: 3000
